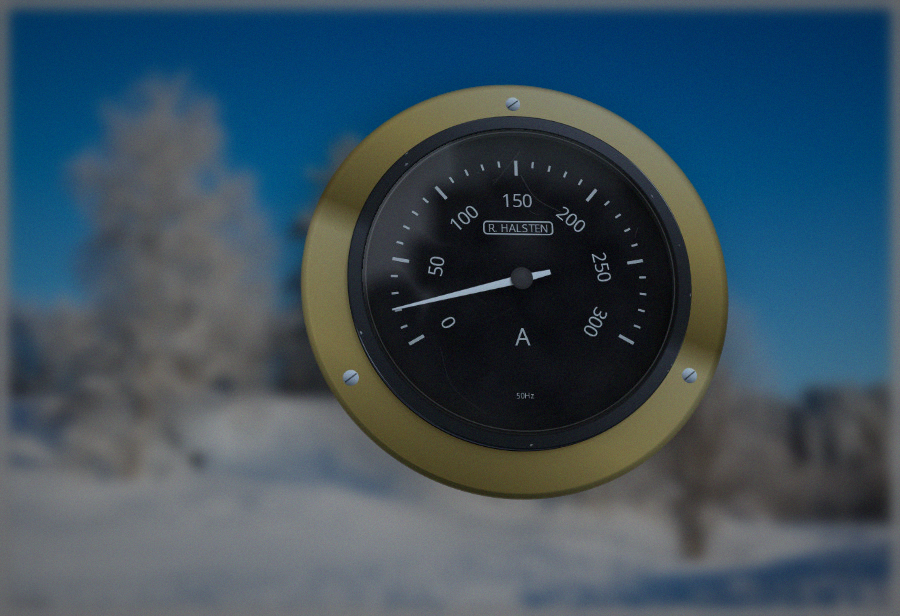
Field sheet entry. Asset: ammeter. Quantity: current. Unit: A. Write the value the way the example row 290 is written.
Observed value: 20
